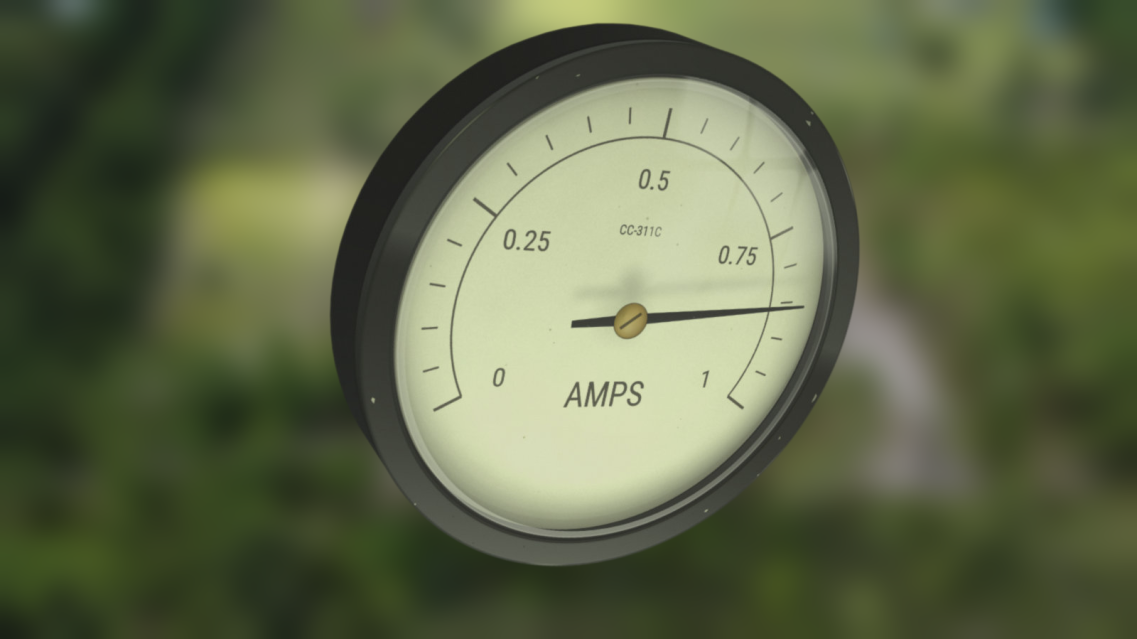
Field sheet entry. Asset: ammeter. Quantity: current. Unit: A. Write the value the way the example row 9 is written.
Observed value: 0.85
